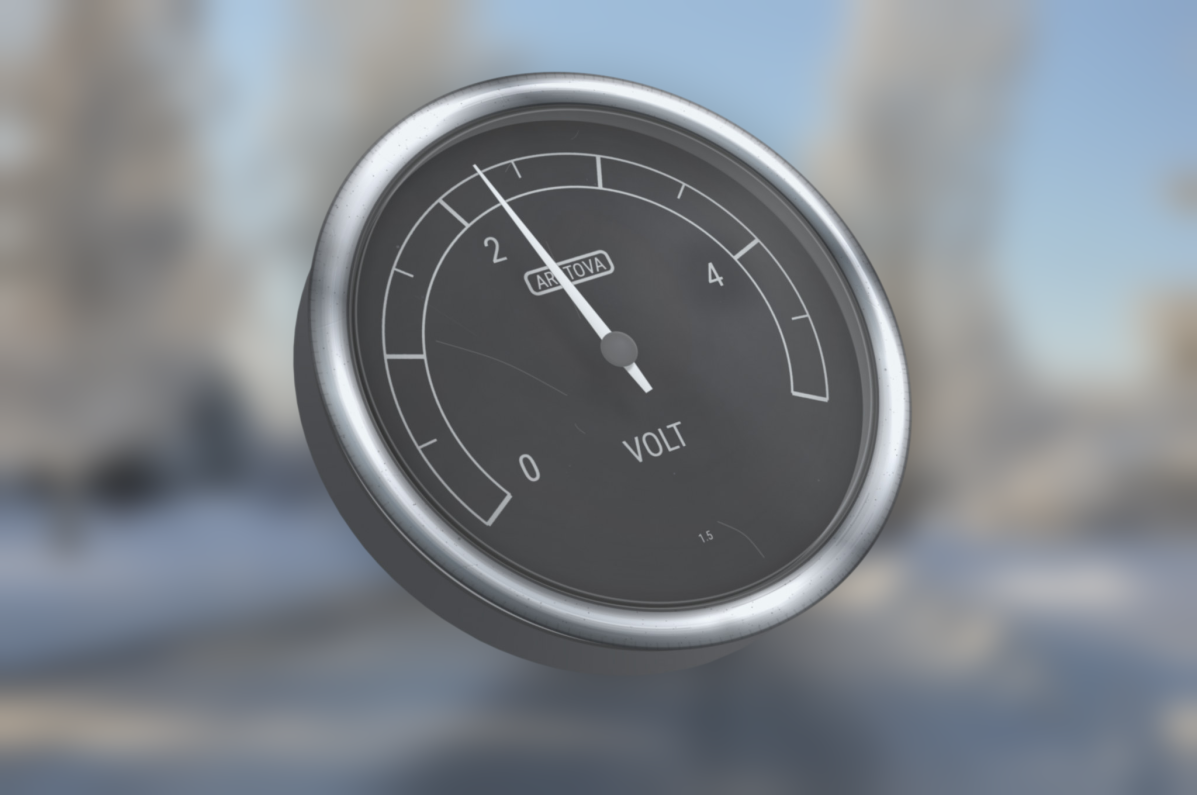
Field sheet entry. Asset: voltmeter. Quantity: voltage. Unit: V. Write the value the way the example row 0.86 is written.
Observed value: 2.25
